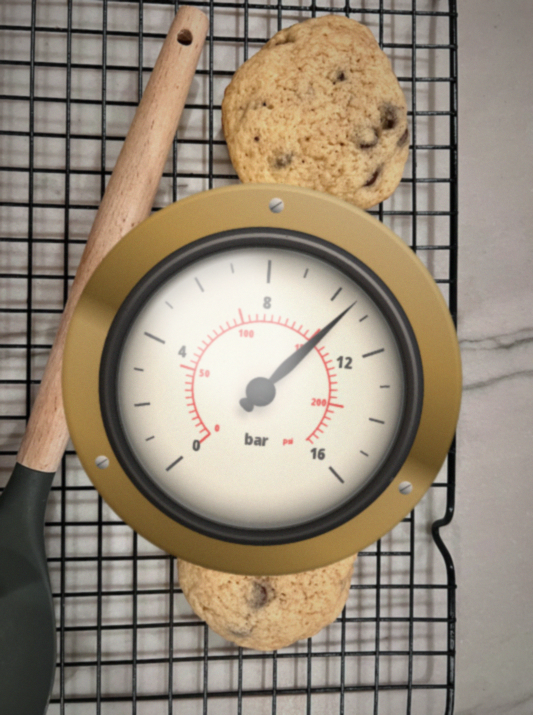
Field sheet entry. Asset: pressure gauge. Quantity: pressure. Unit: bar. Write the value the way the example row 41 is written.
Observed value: 10.5
